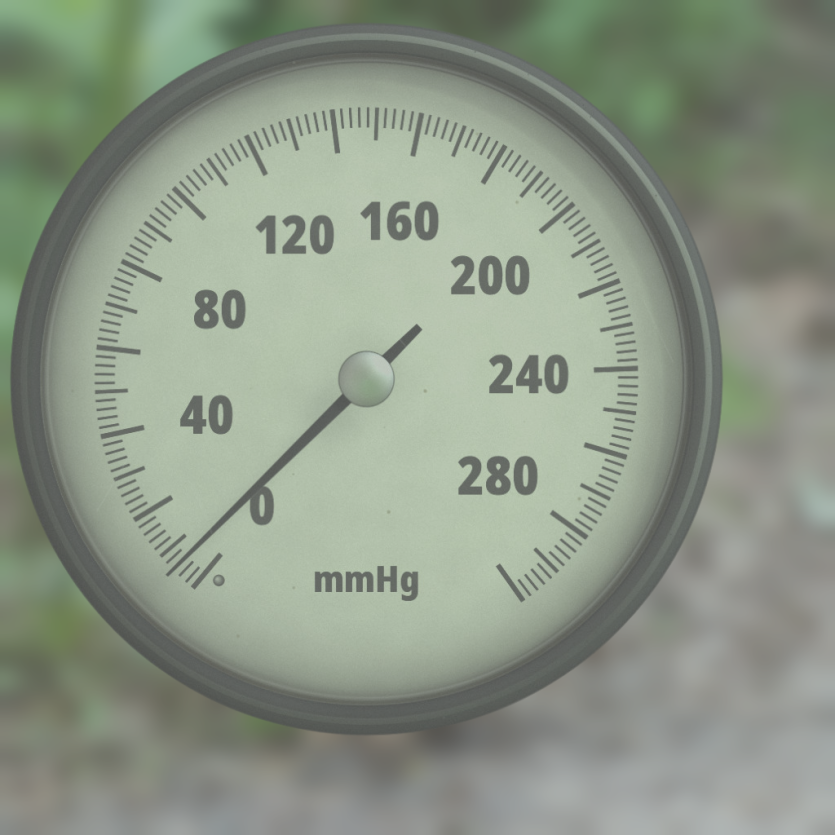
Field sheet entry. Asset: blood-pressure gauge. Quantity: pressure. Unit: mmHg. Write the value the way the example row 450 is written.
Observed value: 6
